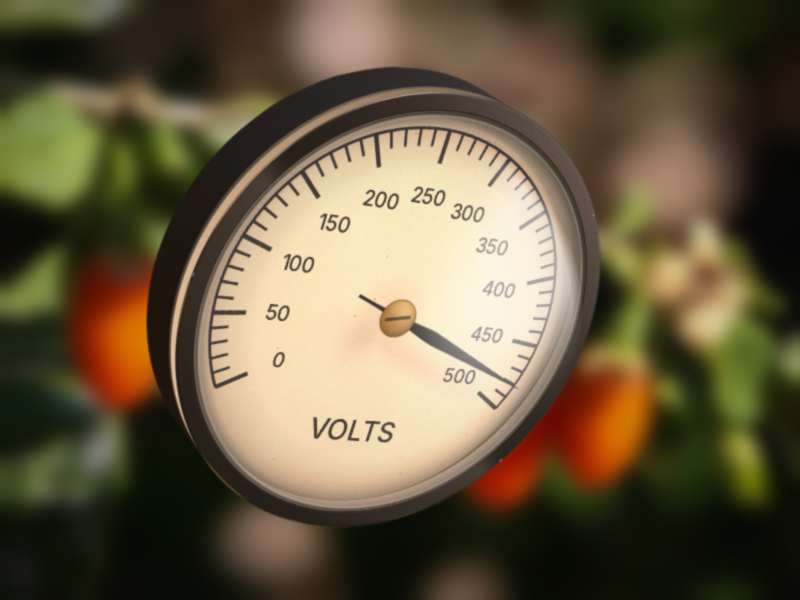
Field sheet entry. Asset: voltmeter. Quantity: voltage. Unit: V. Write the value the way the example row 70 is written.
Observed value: 480
